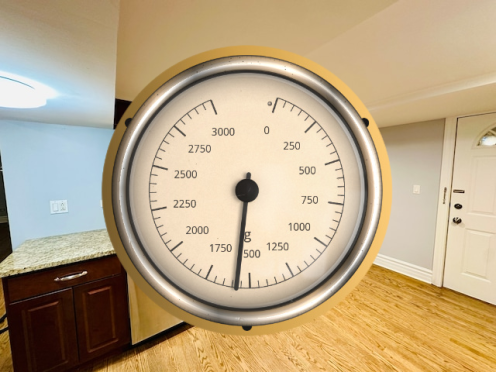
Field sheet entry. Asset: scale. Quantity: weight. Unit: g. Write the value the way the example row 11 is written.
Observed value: 1575
